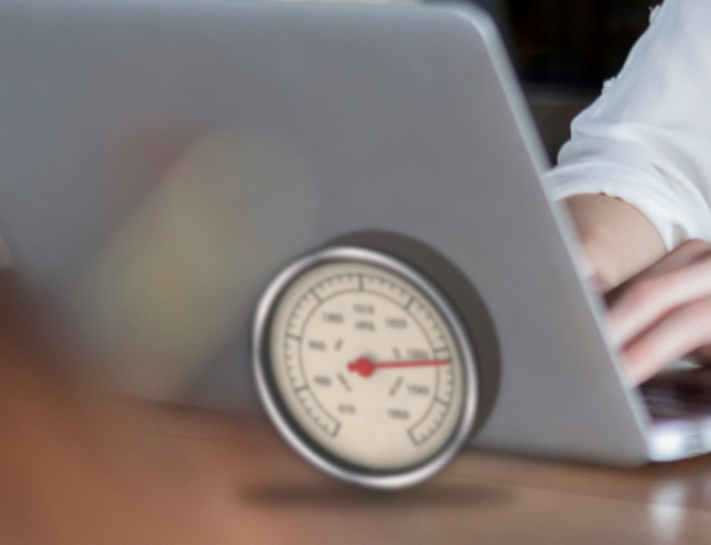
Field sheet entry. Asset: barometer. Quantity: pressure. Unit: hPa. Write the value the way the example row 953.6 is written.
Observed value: 1032
